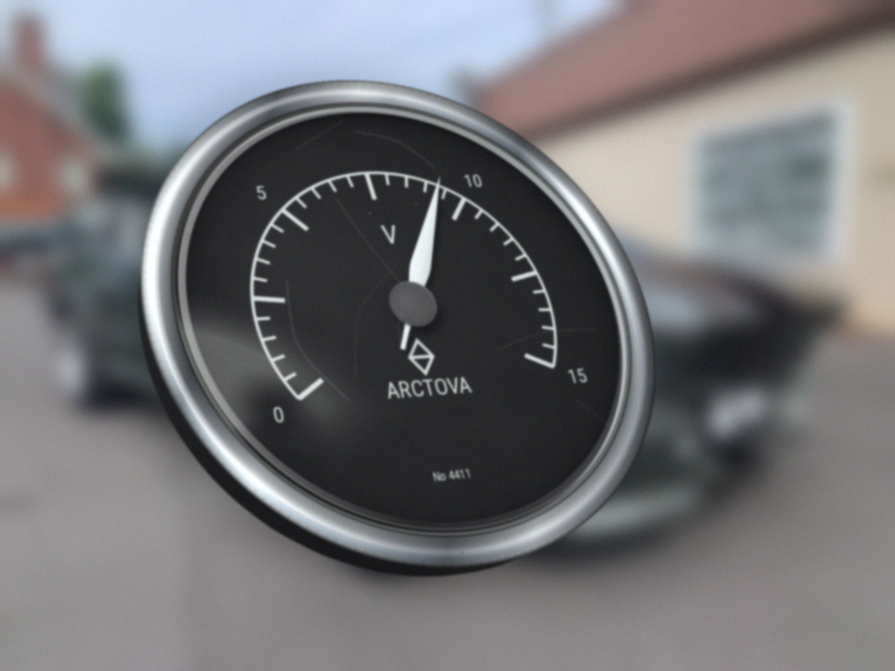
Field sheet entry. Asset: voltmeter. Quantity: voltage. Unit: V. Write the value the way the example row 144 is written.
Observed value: 9.25
